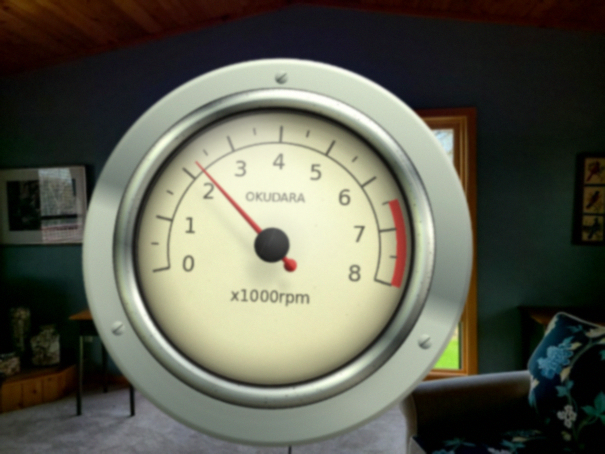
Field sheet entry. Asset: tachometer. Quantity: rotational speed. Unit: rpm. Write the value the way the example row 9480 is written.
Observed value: 2250
